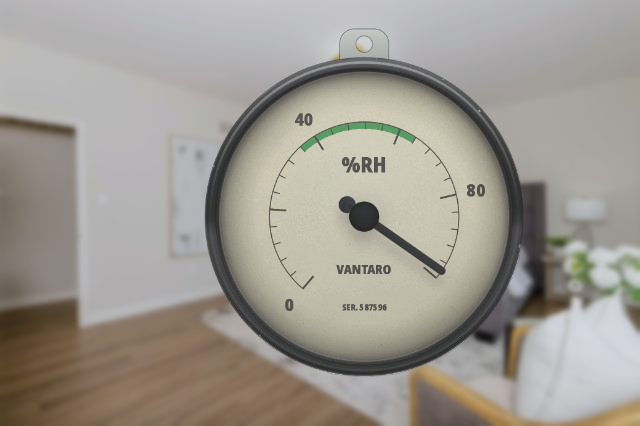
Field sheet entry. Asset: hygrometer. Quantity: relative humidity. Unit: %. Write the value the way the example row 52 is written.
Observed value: 98
